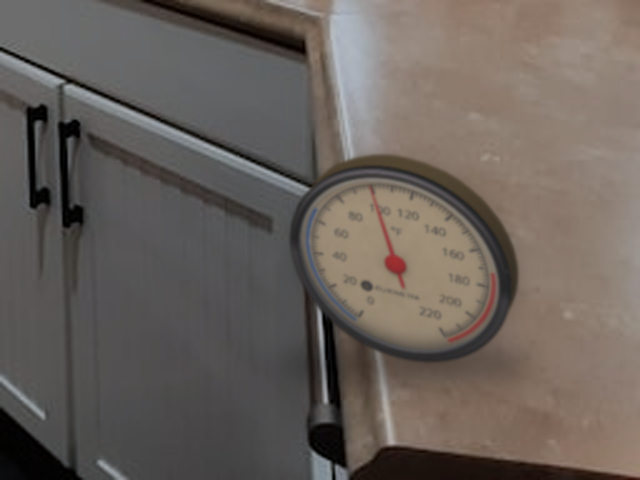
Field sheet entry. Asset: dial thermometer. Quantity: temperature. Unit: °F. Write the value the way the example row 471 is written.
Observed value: 100
